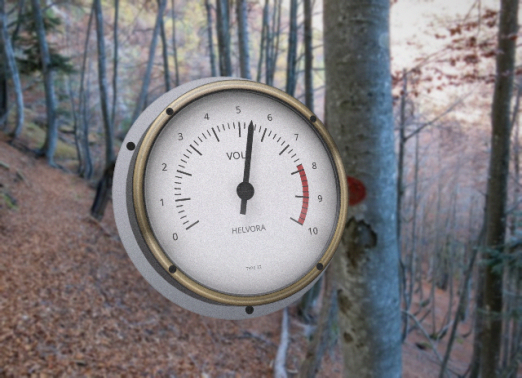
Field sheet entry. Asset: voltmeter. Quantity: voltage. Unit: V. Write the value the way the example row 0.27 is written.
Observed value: 5.4
